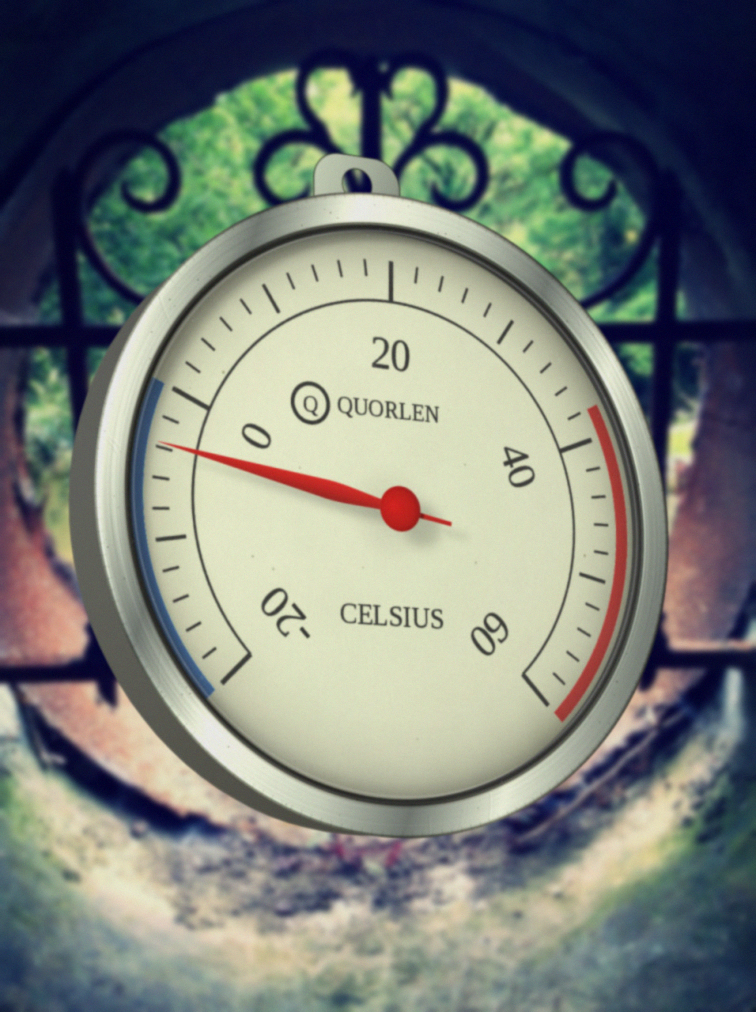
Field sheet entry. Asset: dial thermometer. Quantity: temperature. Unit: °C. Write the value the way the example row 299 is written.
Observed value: -4
